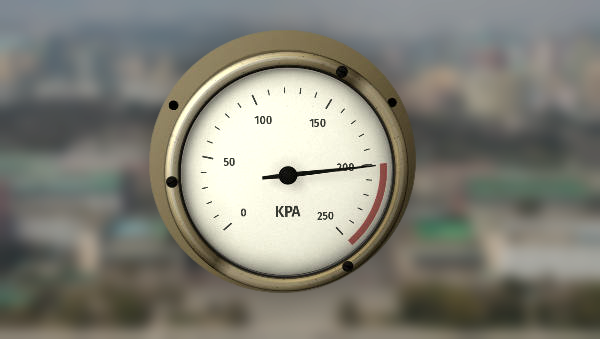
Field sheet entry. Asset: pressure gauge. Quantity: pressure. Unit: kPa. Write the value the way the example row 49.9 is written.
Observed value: 200
